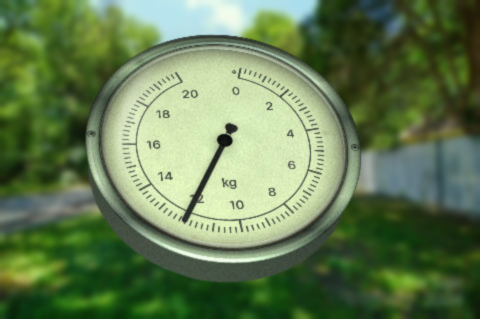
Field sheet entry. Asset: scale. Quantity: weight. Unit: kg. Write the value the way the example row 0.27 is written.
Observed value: 12
